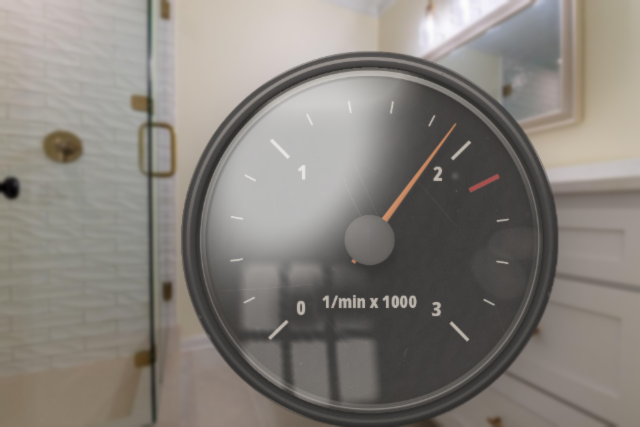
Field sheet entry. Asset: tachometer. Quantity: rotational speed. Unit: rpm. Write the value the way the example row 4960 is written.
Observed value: 1900
